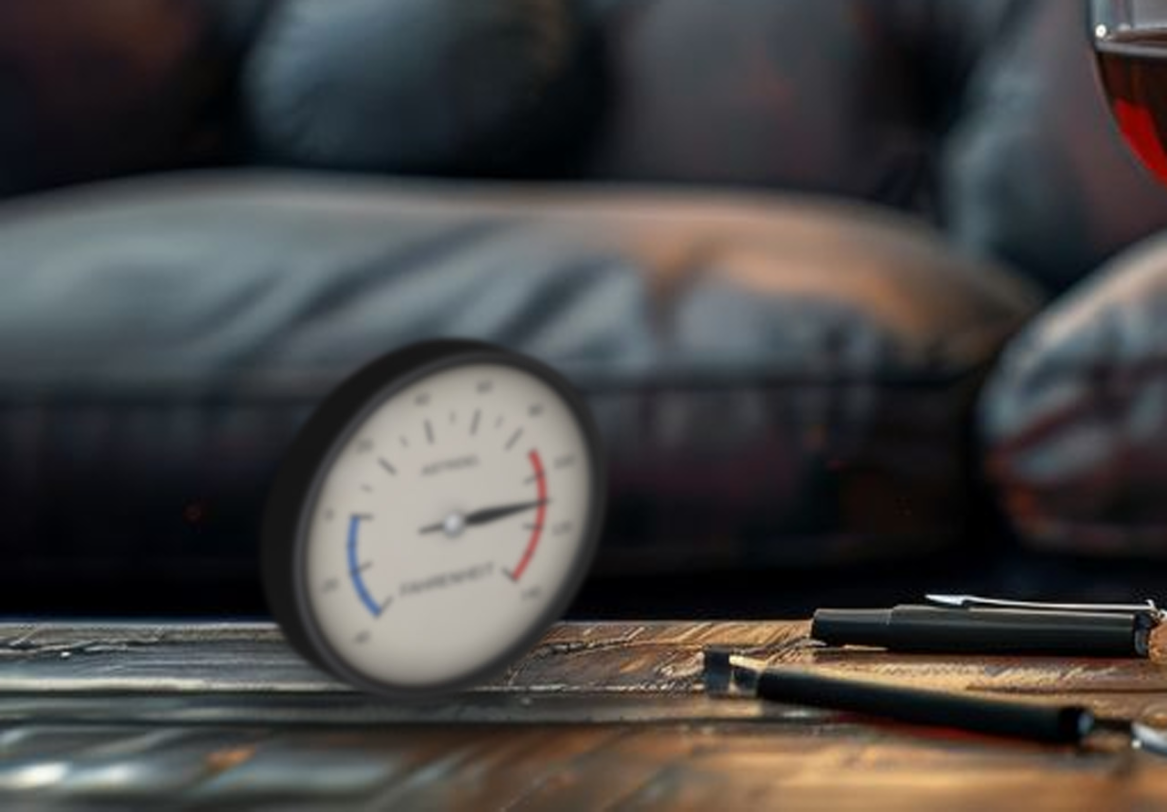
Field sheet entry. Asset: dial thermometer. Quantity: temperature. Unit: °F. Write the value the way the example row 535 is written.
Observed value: 110
